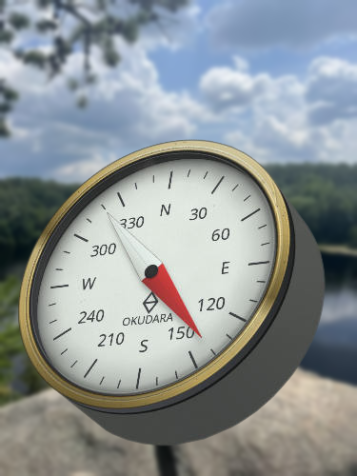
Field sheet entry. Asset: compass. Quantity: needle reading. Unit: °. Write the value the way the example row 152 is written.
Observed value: 140
